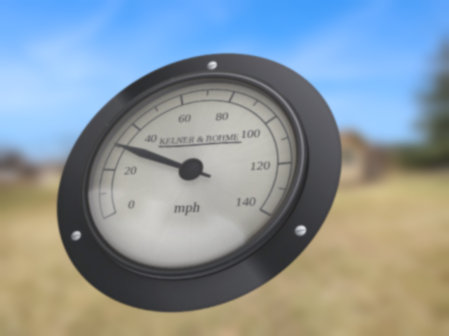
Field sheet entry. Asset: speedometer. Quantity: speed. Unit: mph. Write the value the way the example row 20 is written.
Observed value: 30
